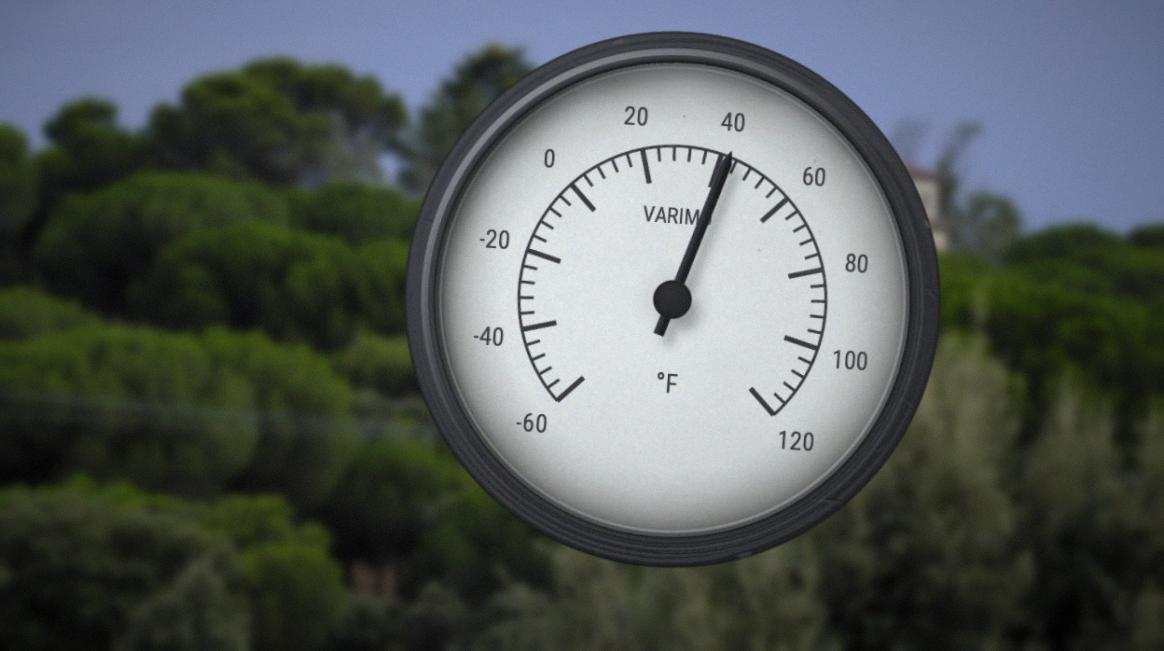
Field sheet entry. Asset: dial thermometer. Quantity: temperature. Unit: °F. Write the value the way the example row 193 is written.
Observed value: 42
